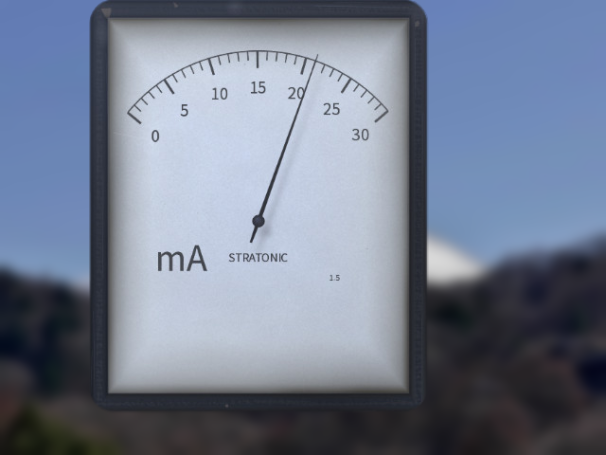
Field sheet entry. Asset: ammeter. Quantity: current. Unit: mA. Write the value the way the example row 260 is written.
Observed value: 21
